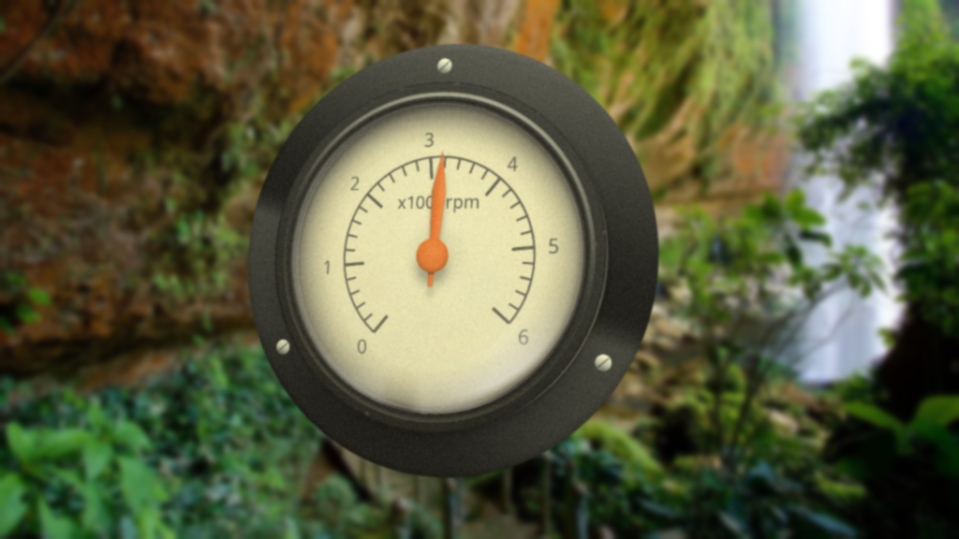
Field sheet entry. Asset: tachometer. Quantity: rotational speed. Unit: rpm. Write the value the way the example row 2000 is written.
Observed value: 3200
